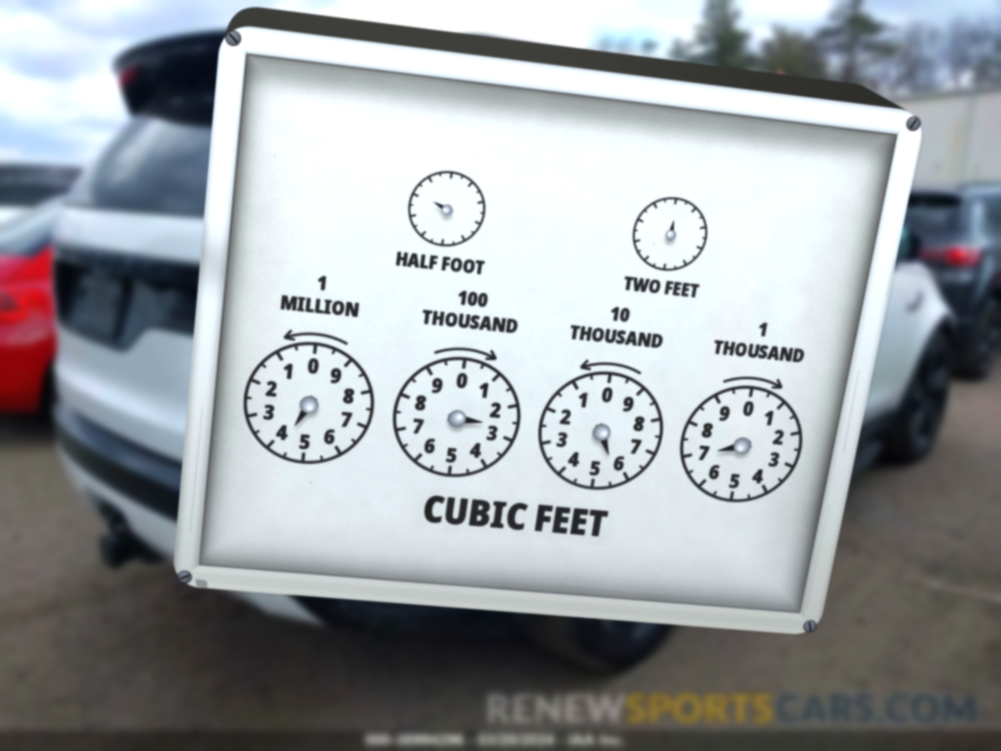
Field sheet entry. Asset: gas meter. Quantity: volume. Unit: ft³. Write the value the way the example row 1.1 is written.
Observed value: 425700
